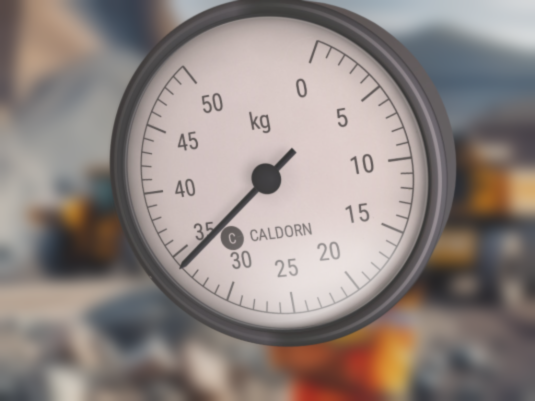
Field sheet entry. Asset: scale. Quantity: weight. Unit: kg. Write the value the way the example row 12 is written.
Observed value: 34
